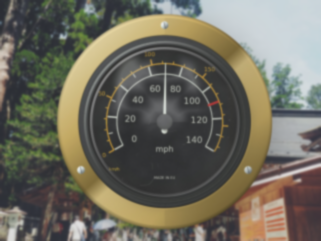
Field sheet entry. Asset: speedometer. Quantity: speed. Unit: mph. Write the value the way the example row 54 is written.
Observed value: 70
